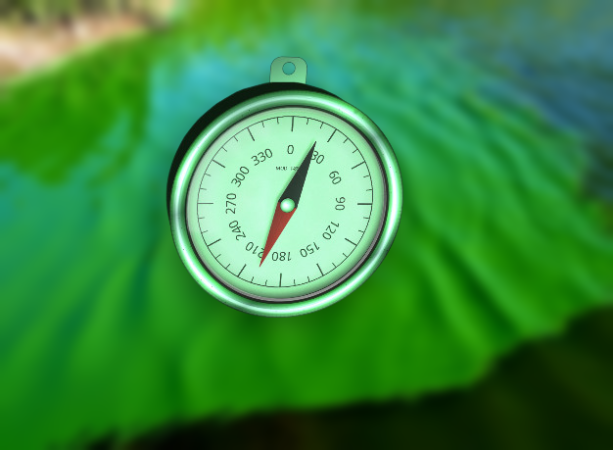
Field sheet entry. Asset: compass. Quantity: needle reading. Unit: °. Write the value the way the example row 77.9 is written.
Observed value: 200
